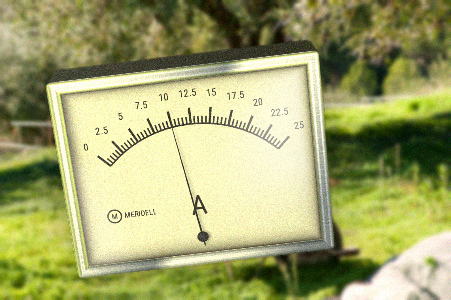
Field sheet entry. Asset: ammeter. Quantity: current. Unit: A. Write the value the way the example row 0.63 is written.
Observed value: 10
